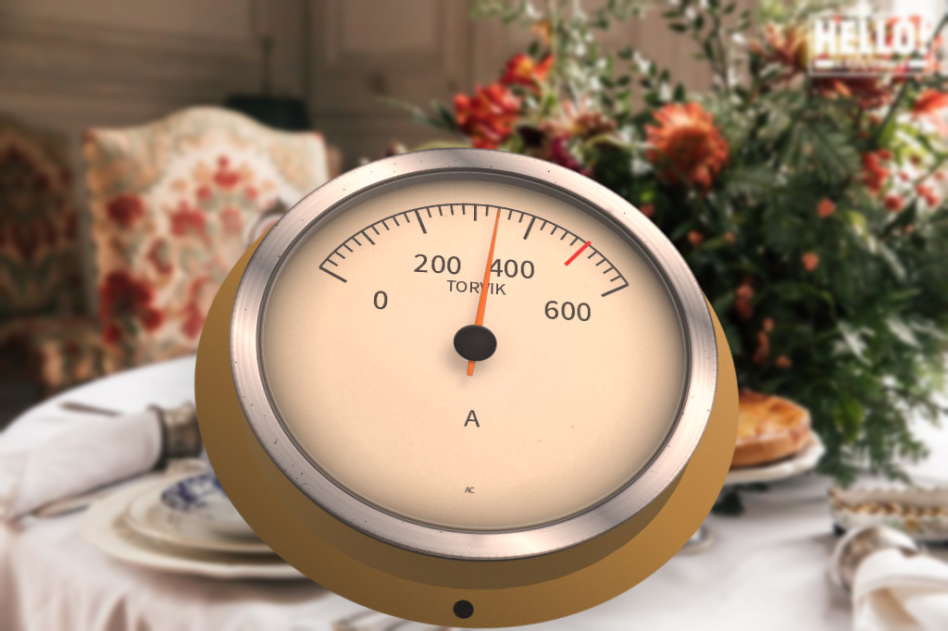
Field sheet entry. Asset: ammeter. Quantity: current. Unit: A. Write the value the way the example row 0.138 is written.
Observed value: 340
